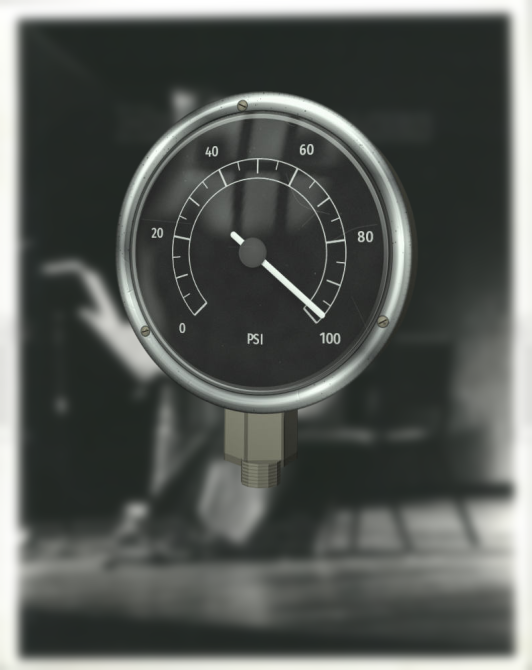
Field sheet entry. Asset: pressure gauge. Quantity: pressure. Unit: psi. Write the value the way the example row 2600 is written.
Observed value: 97.5
